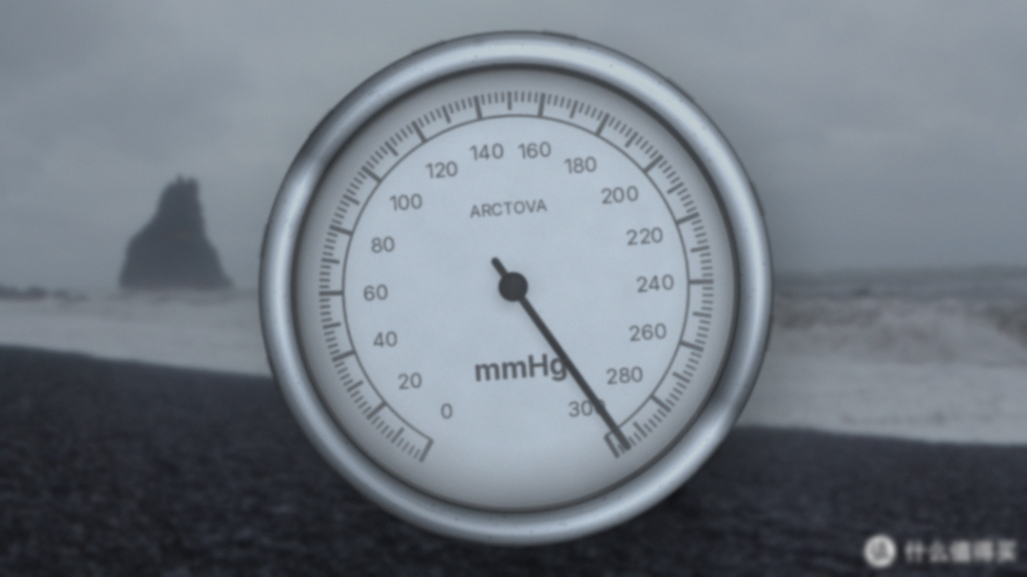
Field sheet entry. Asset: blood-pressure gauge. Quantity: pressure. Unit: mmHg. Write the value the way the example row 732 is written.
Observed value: 296
